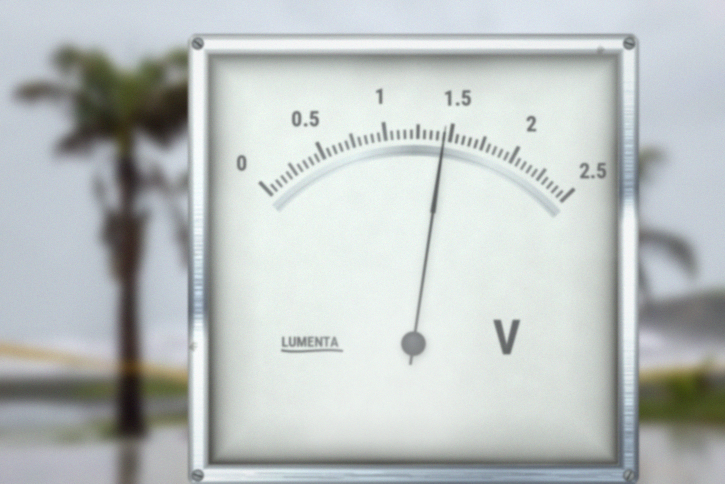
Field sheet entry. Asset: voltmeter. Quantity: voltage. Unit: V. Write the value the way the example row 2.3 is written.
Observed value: 1.45
